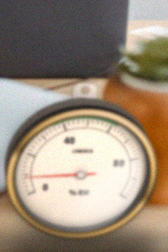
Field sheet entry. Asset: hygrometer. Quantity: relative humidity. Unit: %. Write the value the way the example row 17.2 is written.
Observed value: 10
